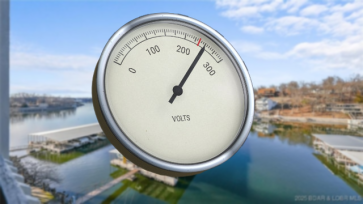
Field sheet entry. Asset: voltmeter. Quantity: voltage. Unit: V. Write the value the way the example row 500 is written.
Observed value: 250
